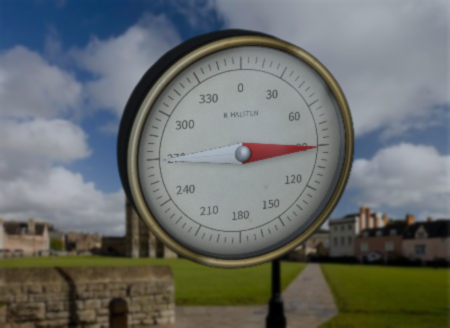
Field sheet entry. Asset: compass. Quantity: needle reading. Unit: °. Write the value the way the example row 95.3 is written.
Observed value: 90
